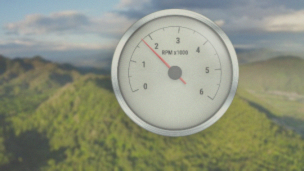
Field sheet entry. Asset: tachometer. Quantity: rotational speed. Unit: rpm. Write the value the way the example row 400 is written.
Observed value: 1750
